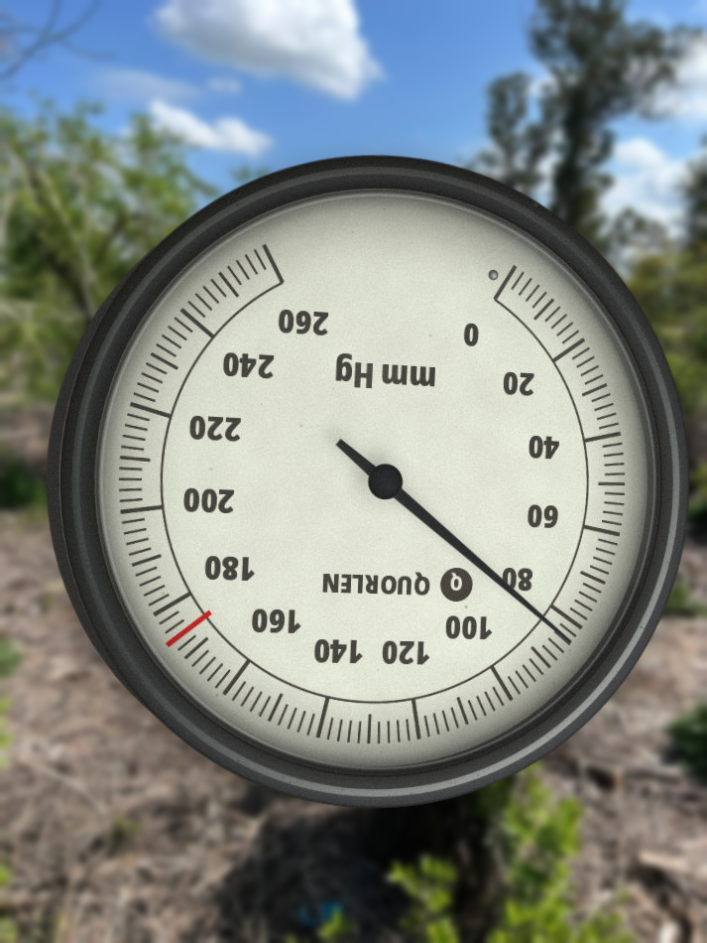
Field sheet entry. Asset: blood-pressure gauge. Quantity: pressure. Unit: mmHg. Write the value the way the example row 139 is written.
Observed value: 84
